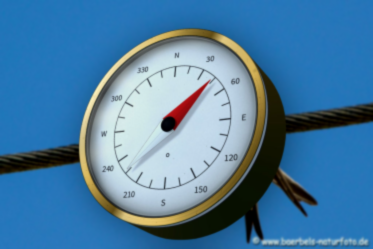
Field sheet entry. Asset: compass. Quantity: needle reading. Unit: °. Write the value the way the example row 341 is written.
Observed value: 45
